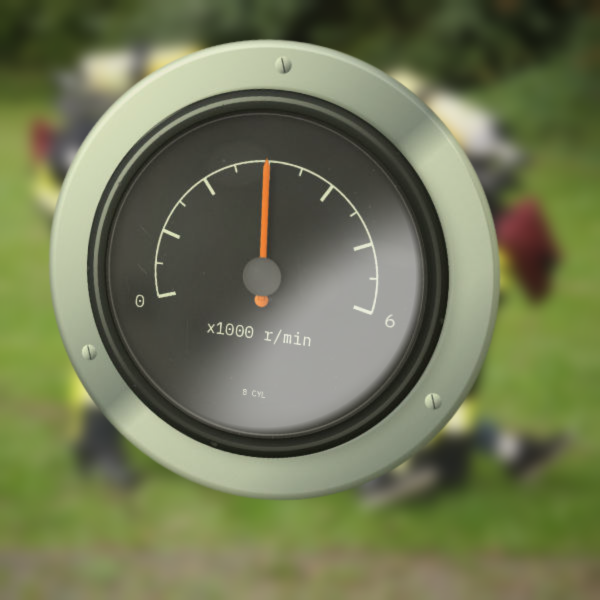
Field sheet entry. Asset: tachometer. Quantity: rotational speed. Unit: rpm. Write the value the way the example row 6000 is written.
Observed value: 3000
